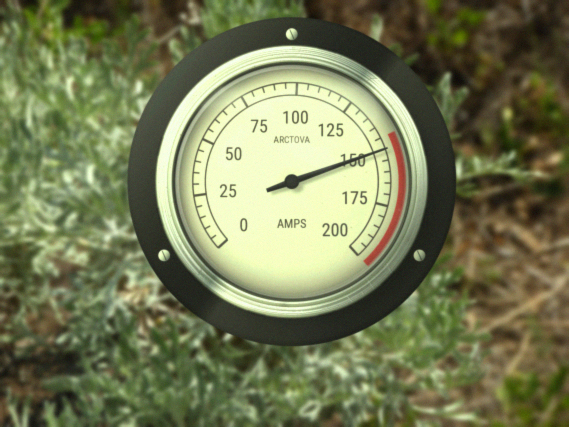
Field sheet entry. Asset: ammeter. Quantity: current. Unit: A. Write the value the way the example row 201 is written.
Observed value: 150
